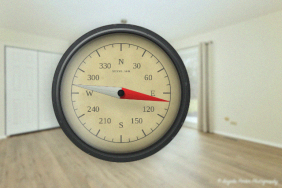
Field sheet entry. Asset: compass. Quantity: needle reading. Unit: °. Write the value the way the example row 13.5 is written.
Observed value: 100
